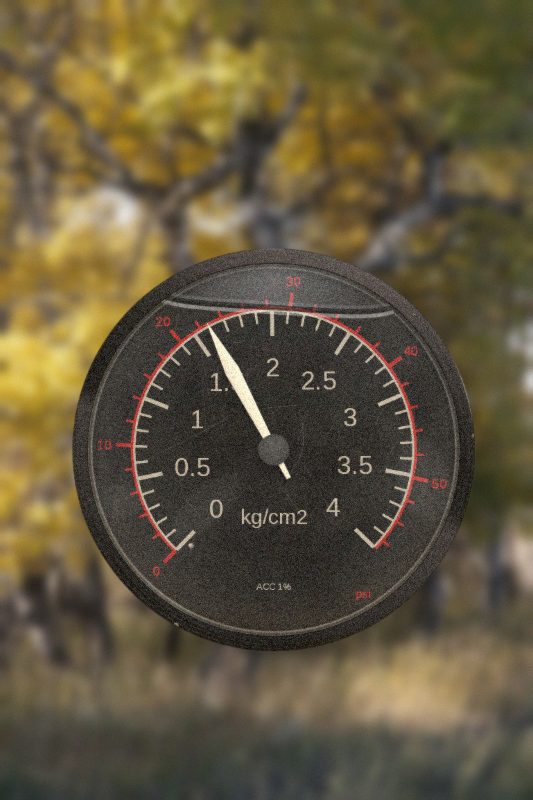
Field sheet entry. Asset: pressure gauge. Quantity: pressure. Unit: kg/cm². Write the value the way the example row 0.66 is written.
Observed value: 1.6
